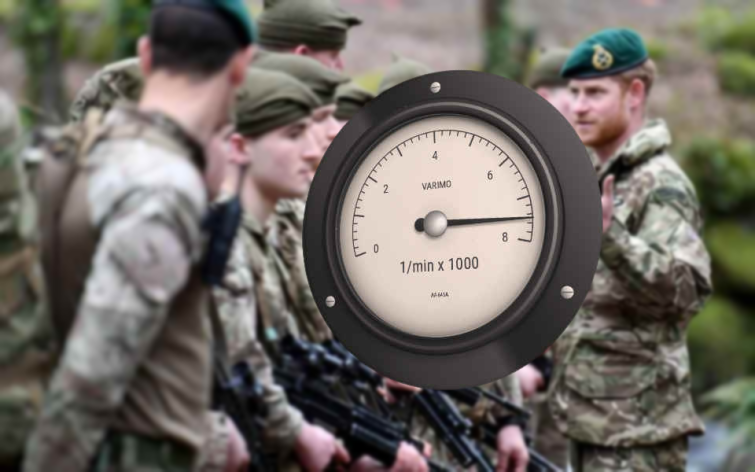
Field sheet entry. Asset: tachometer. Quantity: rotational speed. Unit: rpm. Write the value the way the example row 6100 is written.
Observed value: 7500
